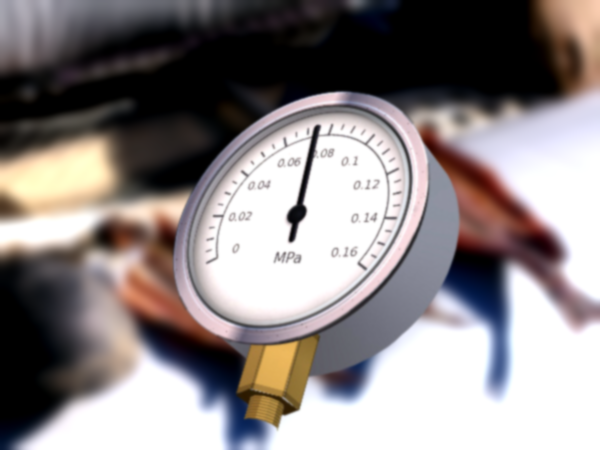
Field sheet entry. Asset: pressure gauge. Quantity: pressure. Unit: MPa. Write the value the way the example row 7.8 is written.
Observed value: 0.075
